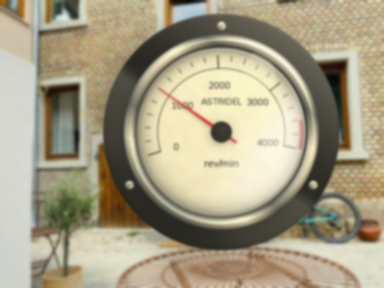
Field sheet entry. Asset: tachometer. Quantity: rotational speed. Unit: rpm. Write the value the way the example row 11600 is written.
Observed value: 1000
